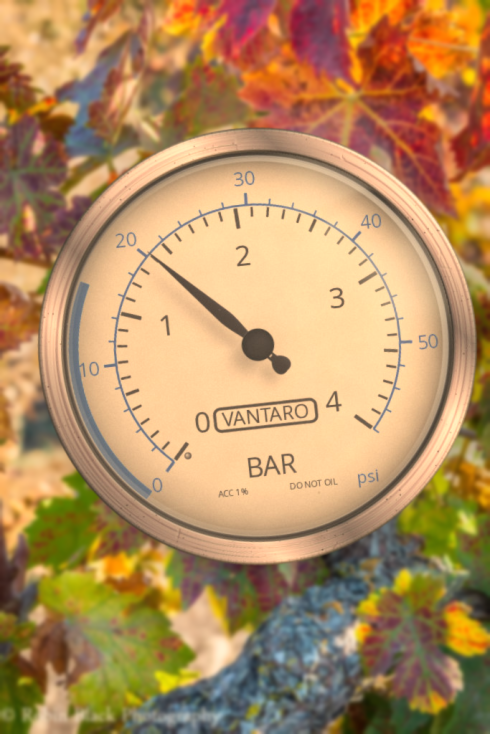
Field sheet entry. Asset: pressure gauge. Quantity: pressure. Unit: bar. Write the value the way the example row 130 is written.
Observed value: 1.4
